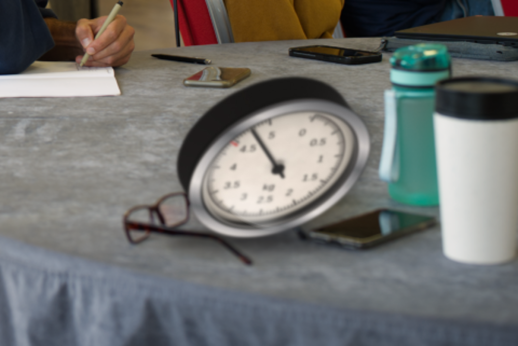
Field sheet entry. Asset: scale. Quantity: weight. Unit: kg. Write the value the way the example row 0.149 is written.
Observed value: 4.75
